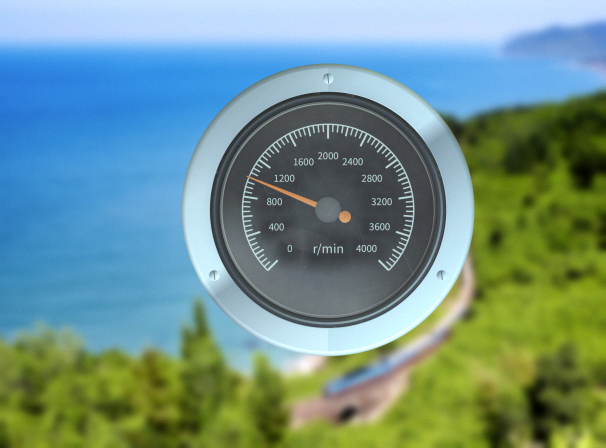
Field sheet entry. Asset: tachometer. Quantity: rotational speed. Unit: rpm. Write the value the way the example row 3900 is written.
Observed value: 1000
